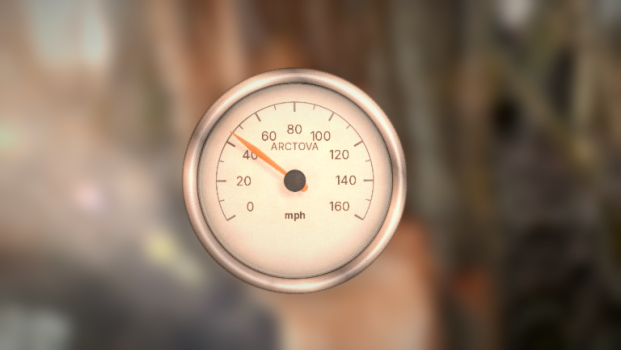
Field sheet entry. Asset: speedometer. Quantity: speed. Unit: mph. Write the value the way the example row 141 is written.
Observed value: 45
